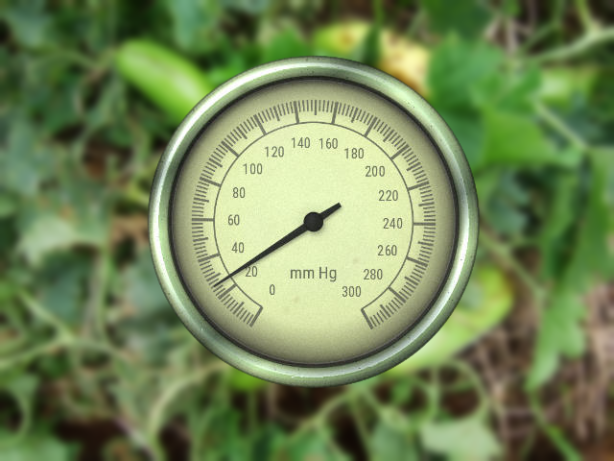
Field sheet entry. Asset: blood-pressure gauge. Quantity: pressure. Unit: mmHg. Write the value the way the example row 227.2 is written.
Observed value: 26
